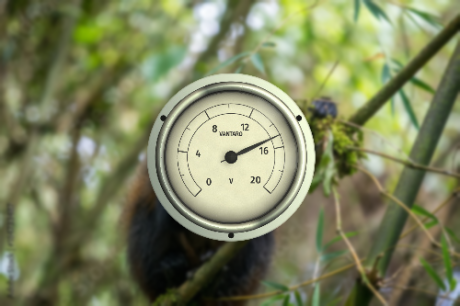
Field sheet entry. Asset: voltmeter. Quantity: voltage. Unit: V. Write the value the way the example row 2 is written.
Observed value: 15
